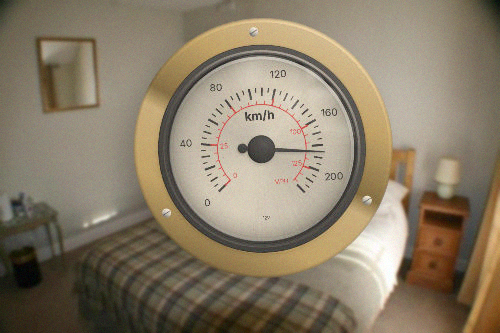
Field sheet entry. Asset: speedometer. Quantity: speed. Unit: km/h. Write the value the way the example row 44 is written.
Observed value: 185
